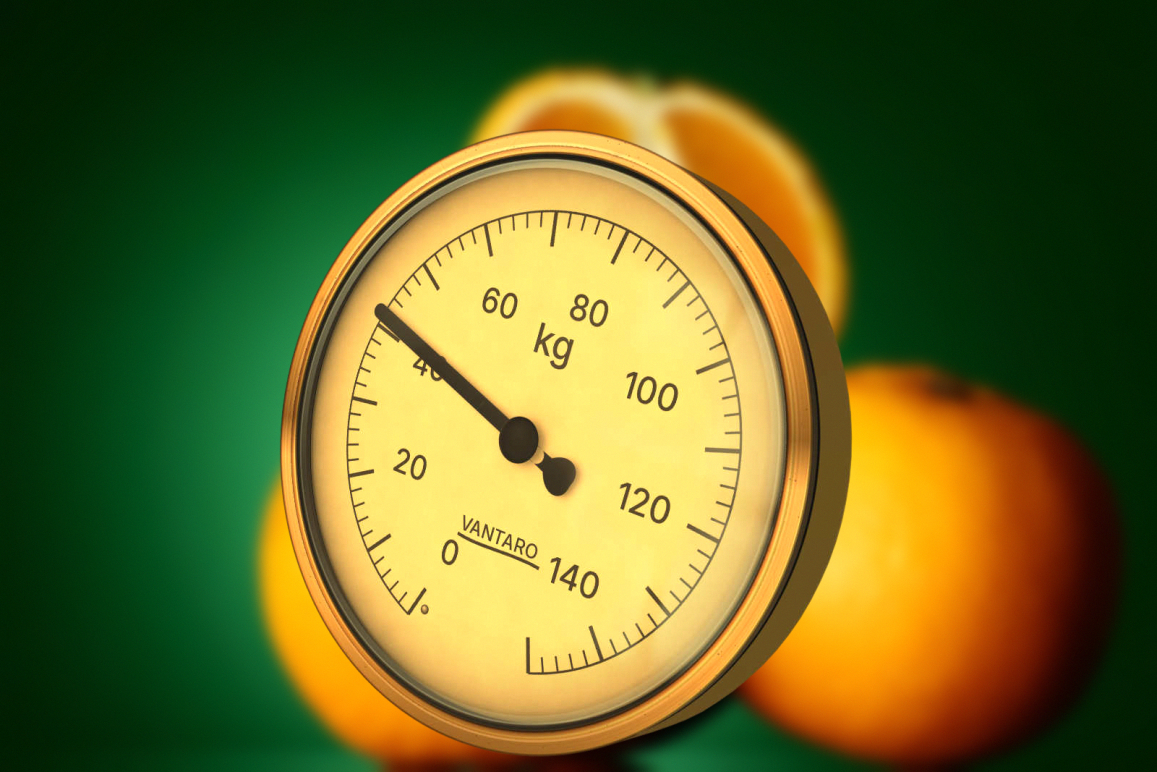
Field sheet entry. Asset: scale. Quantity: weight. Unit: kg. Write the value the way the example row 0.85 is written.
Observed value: 42
